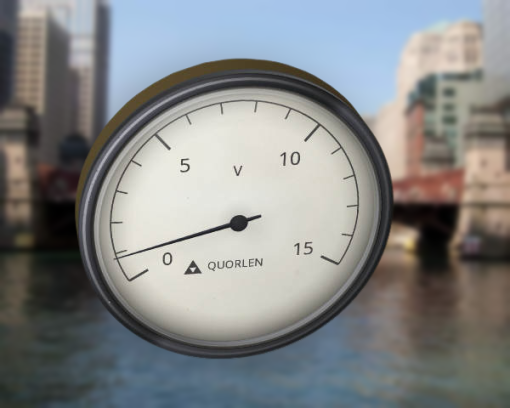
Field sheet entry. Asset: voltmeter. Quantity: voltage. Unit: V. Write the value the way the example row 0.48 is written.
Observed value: 1
